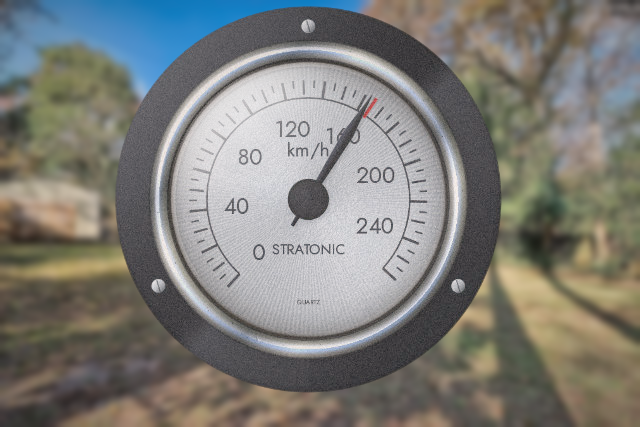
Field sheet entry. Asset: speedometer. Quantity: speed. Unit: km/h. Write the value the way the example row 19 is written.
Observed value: 162.5
